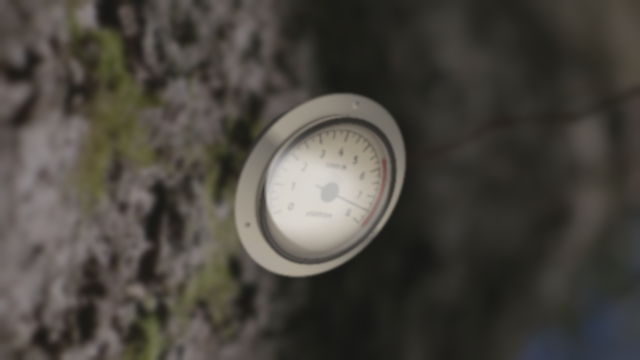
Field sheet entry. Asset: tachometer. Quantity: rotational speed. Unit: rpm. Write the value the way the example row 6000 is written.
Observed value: 7500
